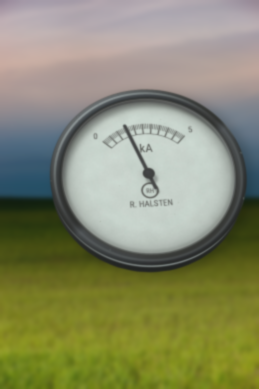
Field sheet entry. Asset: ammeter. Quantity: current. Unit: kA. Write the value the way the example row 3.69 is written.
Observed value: 1.5
